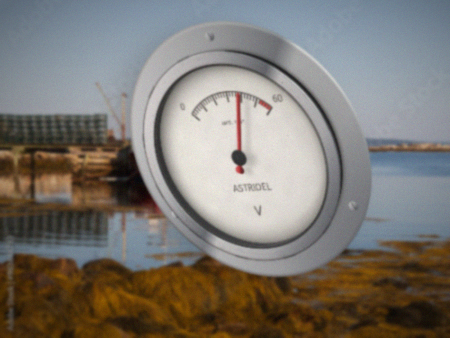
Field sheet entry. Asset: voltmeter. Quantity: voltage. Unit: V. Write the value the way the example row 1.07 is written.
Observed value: 40
